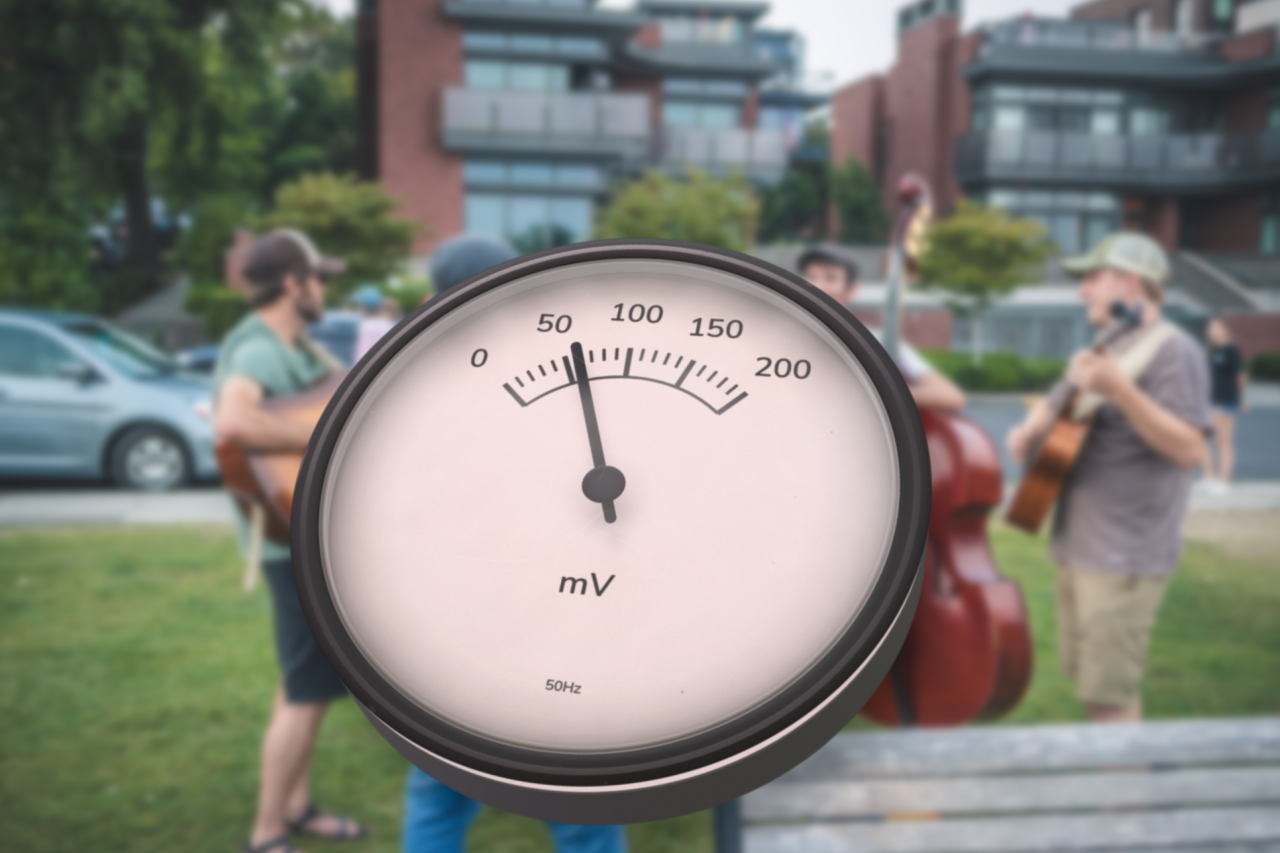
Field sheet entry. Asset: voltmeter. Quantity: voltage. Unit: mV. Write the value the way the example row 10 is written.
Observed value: 60
